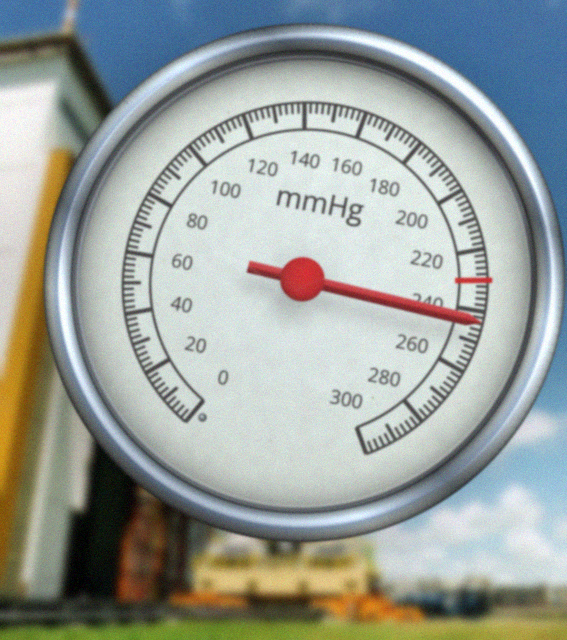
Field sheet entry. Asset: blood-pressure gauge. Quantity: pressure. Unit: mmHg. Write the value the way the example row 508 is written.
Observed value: 244
